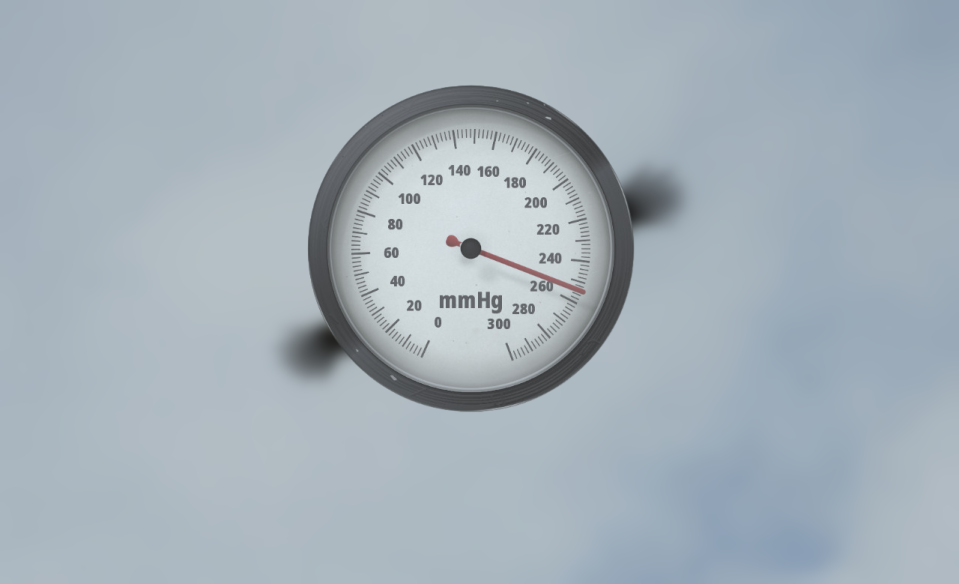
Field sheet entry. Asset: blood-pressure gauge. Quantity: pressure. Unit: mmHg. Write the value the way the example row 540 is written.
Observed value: 254
